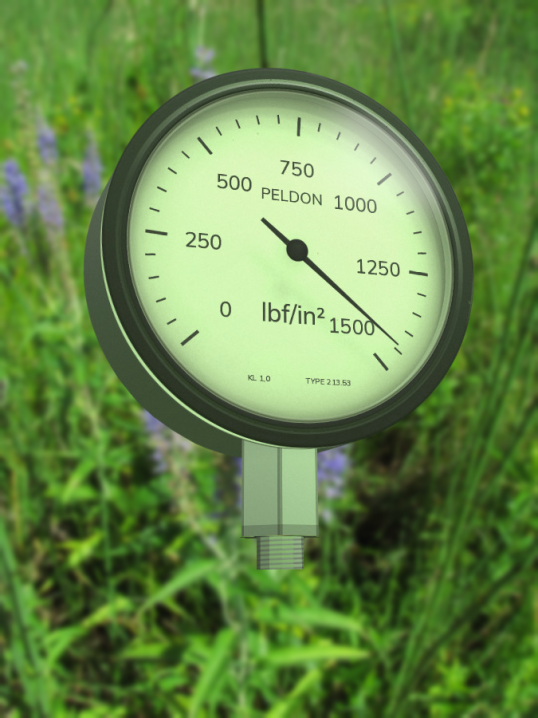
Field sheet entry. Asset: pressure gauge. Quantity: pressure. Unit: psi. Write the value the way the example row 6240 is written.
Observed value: 1450
